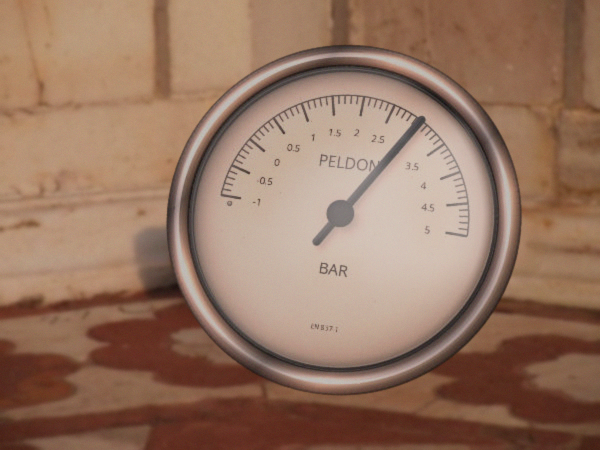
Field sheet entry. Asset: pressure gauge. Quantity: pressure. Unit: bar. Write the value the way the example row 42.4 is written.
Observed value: 3
